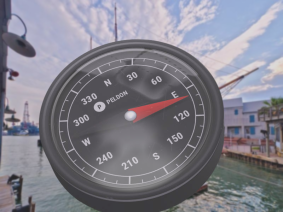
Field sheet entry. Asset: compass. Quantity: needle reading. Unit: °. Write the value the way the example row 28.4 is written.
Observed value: 100
